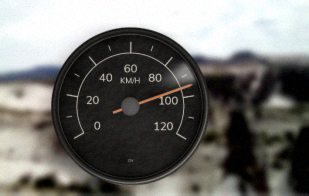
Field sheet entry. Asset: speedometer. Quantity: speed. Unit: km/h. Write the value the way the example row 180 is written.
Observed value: 95
